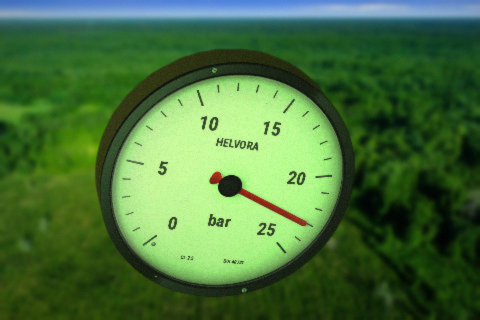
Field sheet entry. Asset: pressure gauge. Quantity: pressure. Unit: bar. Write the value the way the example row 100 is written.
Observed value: 23
